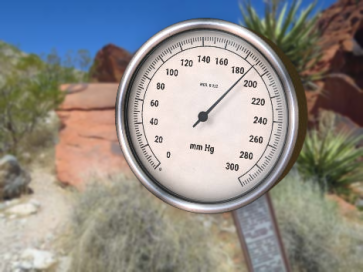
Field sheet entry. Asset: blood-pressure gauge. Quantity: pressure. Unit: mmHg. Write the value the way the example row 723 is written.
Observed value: 190
